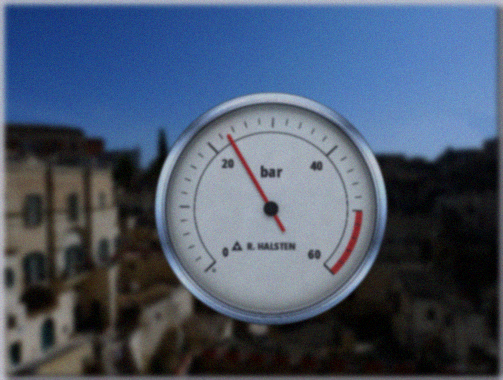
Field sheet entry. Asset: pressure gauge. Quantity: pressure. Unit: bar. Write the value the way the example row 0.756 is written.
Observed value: 23
